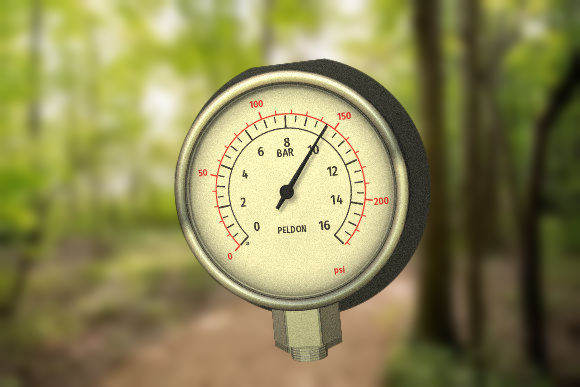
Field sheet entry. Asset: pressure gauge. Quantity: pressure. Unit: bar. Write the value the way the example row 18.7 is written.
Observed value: 10
